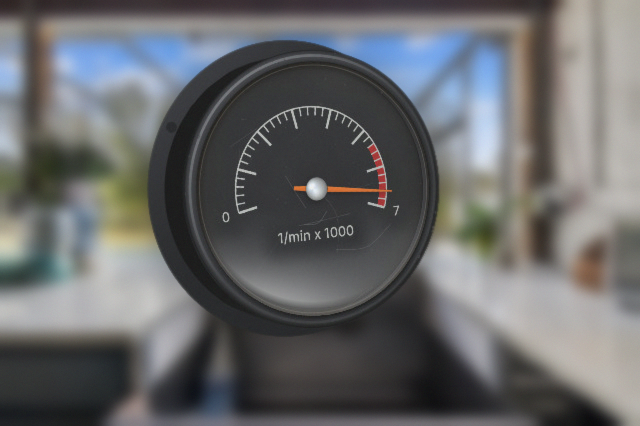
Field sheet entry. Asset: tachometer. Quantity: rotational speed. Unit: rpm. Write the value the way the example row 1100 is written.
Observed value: 6600
